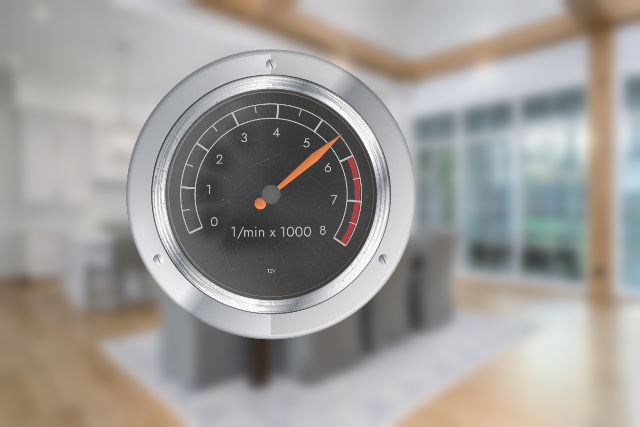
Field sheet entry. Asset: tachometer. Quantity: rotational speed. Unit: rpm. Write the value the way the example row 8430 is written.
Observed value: 5500
